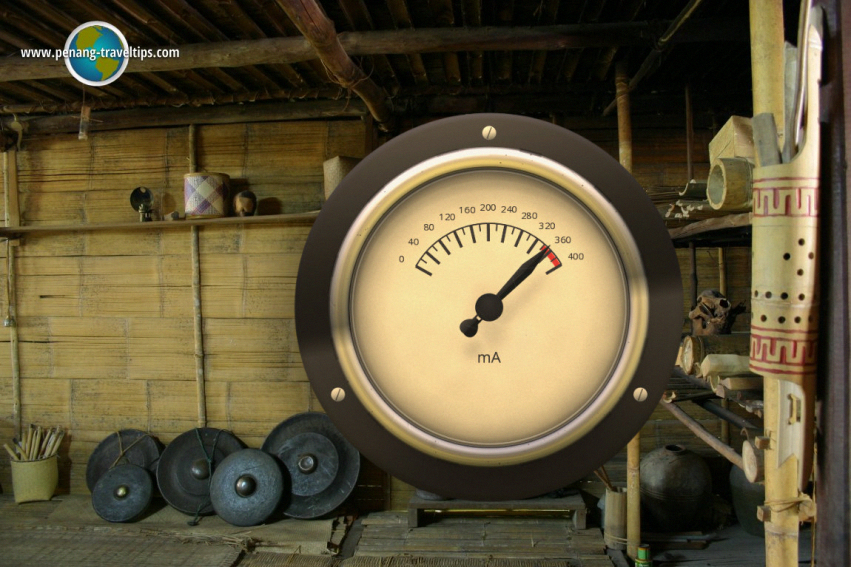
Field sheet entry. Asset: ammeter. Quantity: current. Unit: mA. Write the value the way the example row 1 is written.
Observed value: 350
